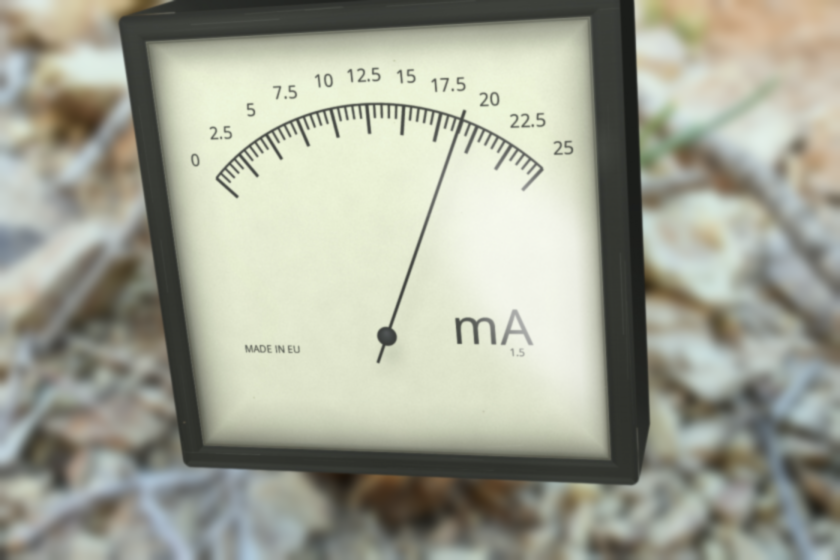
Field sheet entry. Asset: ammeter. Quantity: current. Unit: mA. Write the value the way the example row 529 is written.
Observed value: 19
